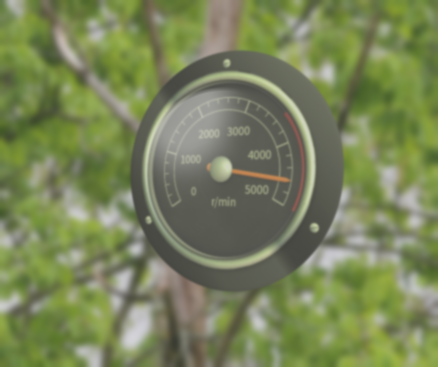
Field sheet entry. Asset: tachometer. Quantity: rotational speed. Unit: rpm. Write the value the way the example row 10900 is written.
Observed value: 4600
